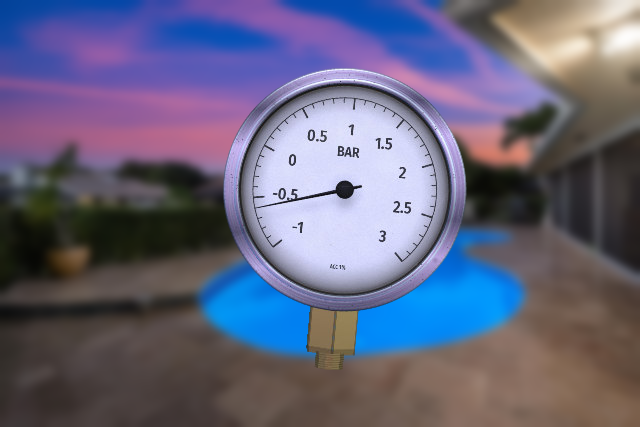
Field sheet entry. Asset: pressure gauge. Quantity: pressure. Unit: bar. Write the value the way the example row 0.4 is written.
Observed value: -0.6
